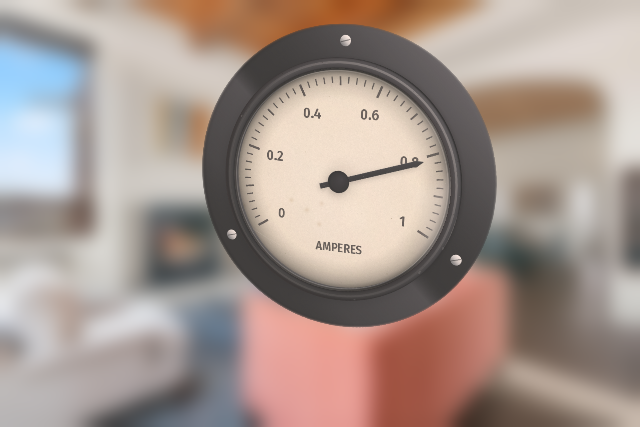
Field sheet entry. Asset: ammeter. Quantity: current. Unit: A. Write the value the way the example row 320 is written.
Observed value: 0.81
